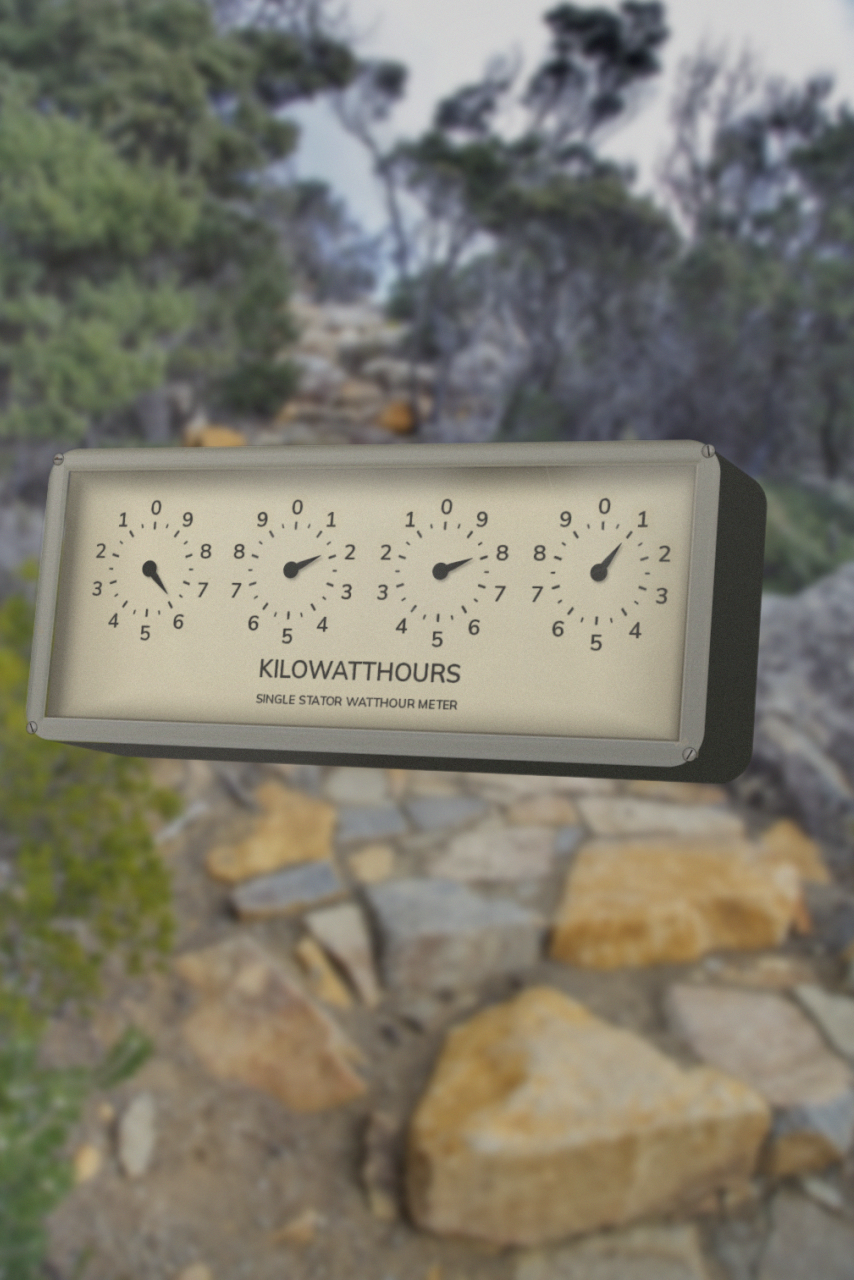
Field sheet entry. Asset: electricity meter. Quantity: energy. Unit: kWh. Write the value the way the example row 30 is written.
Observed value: 6181
